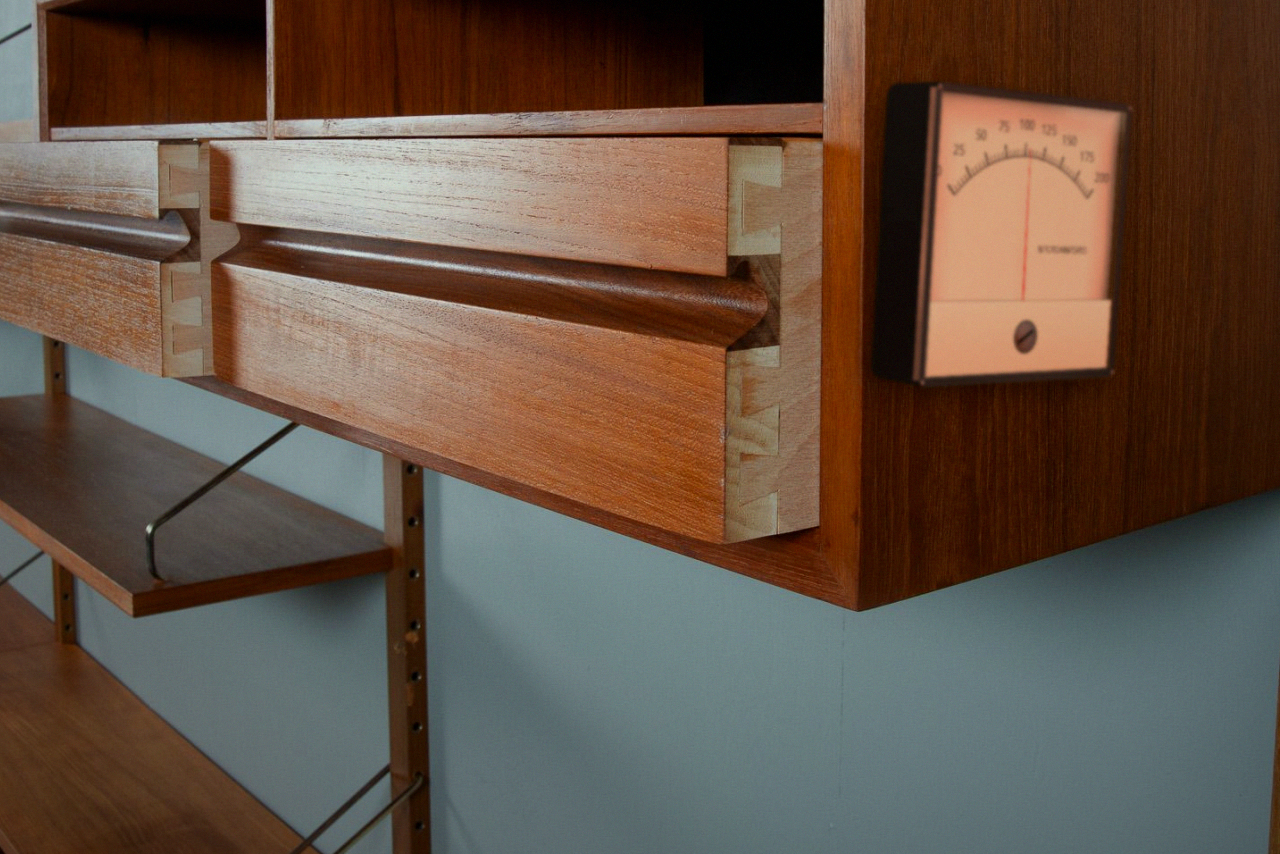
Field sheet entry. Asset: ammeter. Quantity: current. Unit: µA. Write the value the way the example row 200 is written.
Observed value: 100
